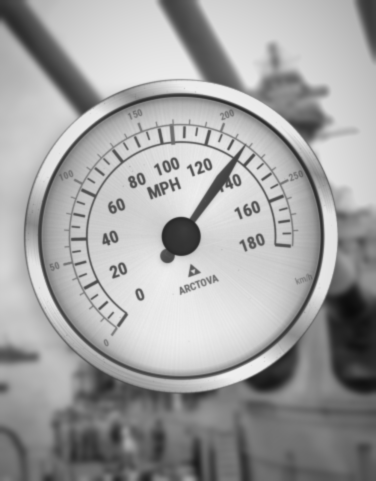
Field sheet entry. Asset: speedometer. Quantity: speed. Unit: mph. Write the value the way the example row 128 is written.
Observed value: 135
